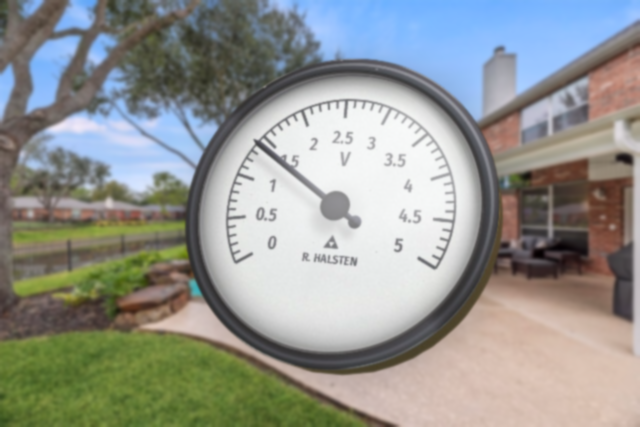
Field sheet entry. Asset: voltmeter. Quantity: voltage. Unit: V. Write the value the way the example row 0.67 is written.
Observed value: 1.4
